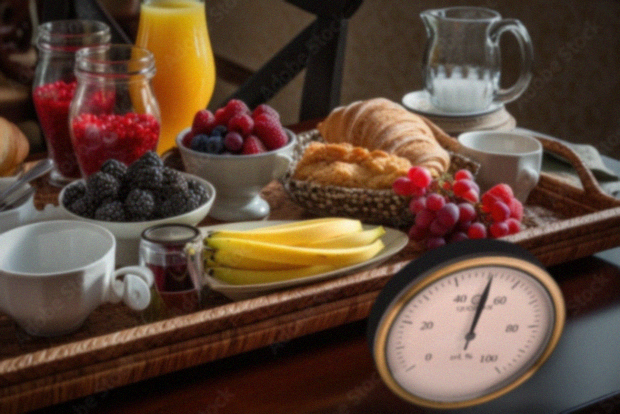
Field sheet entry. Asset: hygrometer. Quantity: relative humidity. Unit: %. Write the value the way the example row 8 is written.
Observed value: 50
